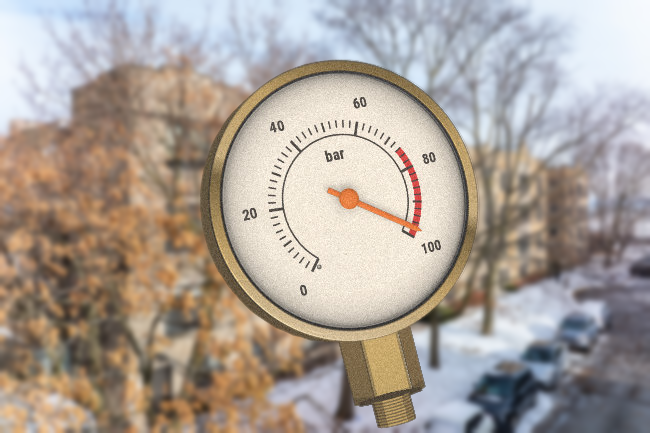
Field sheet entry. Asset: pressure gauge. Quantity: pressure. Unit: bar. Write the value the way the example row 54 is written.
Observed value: 98
